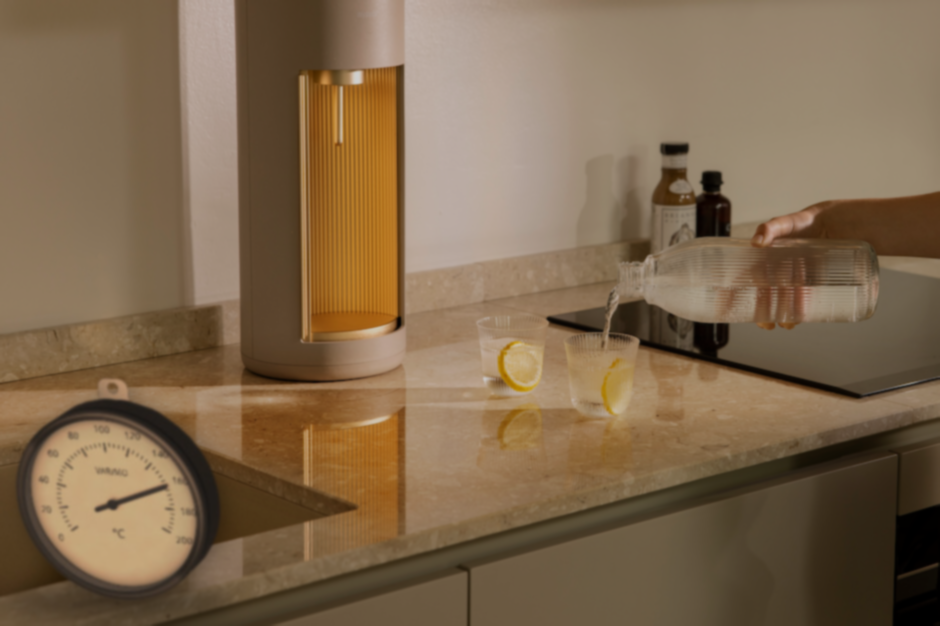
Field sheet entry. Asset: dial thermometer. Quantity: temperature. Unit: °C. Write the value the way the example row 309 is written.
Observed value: 160
